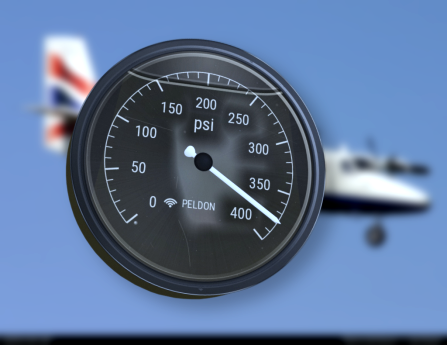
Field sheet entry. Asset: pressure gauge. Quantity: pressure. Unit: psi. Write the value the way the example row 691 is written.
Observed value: 380
